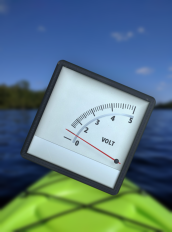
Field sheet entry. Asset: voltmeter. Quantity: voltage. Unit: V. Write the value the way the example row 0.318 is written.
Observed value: 1
